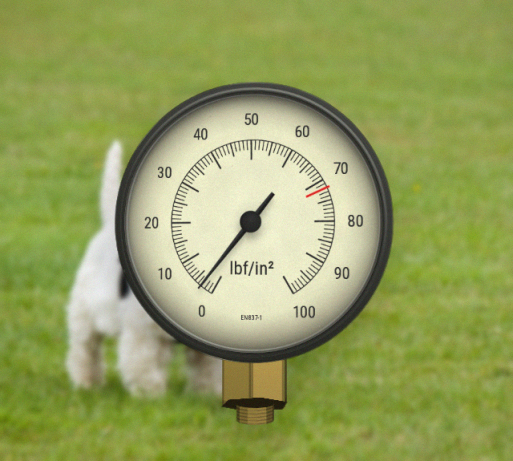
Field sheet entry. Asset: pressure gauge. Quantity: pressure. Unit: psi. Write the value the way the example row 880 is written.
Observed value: 3
